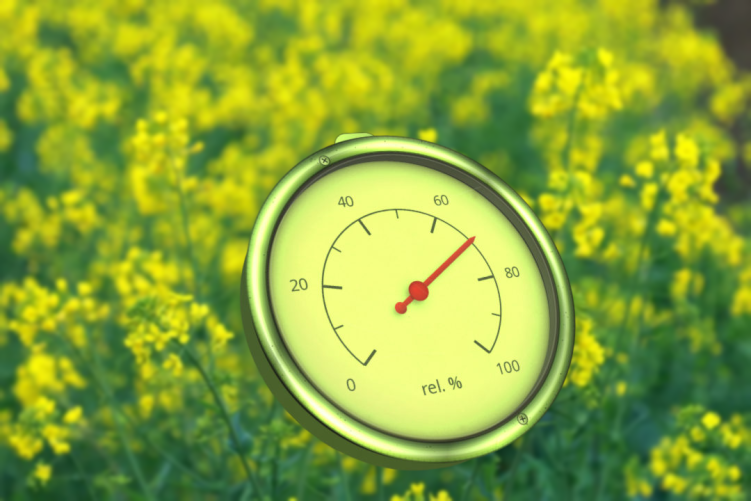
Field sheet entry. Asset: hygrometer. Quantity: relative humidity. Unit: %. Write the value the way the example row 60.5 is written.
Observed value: 70
